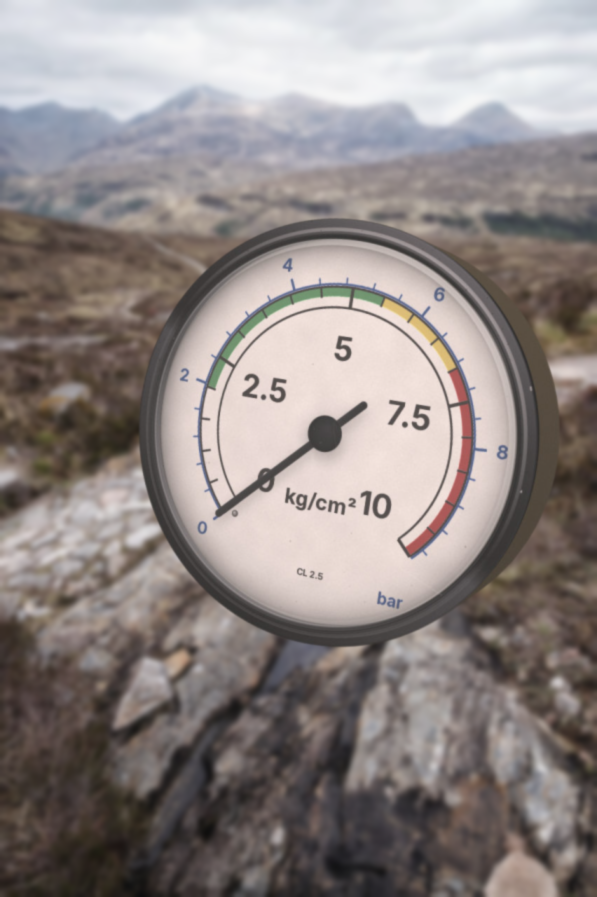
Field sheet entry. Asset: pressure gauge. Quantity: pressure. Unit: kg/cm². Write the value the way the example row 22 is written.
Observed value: 0
